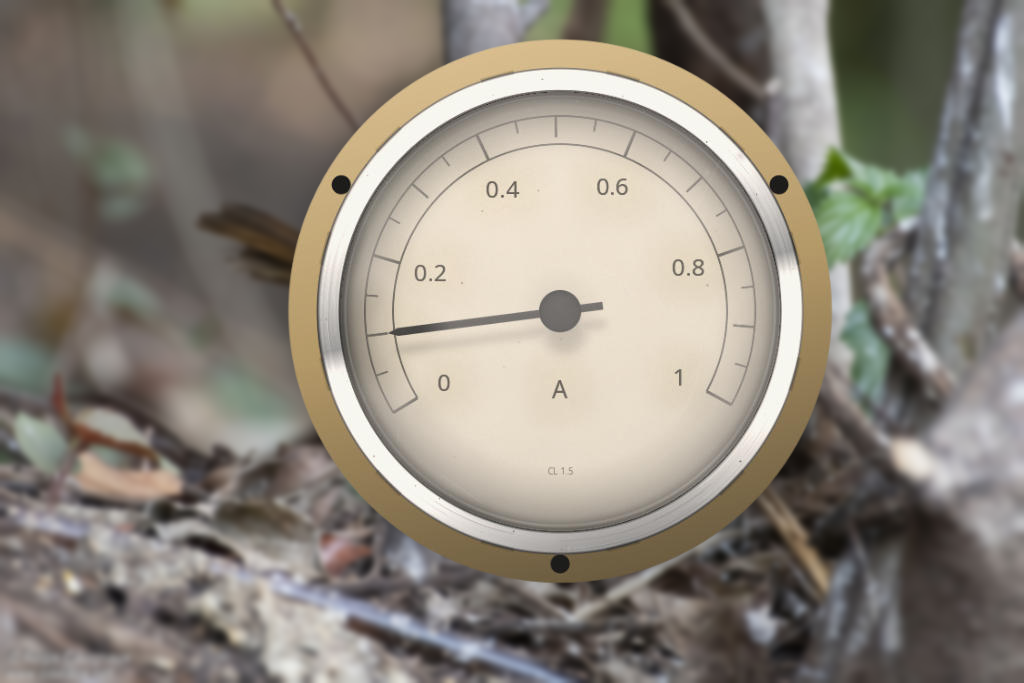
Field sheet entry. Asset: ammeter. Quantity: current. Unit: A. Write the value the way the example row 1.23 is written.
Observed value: 0.1
